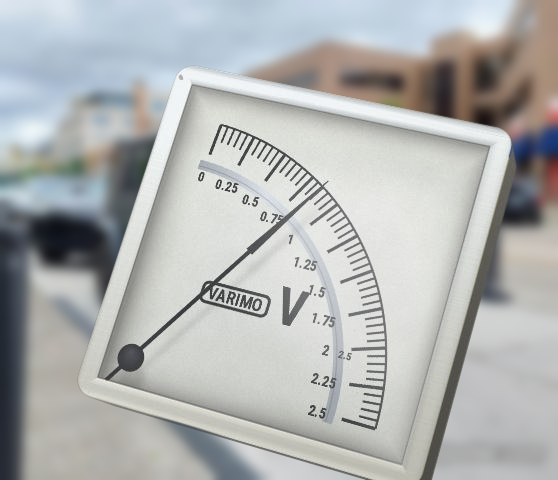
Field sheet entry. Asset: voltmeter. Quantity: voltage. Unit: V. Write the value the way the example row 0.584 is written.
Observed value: 0.85
